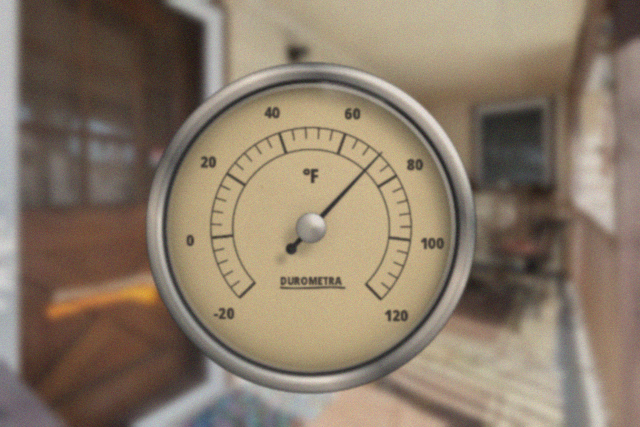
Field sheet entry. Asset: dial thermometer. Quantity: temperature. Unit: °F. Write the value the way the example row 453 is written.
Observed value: 72
